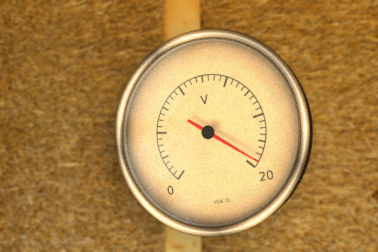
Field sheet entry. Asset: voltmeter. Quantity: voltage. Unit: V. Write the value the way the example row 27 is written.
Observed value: 19.5
